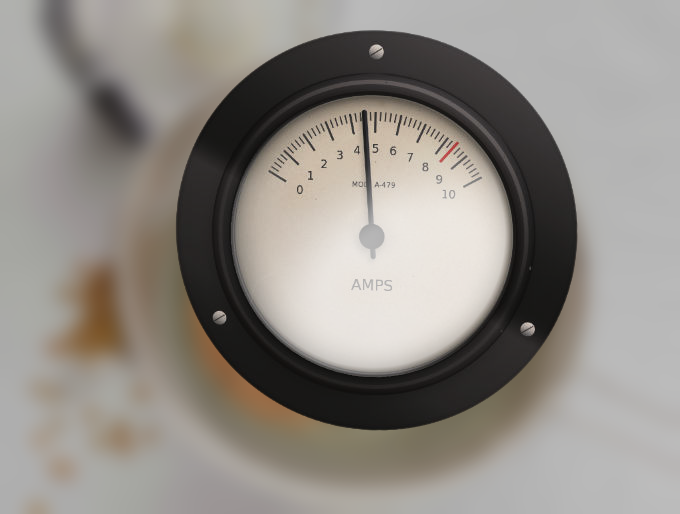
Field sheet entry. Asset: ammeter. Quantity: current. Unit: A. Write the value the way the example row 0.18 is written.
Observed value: 4.6
